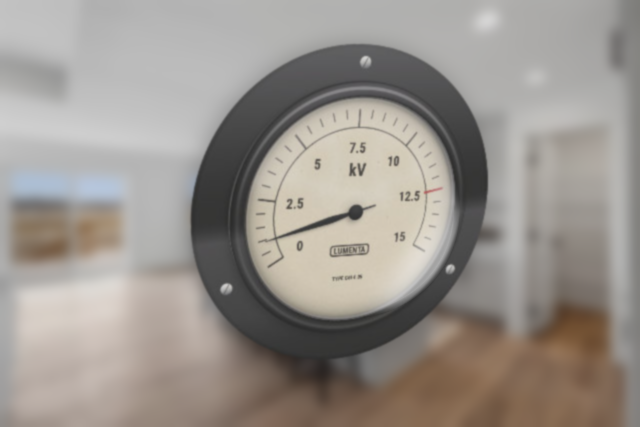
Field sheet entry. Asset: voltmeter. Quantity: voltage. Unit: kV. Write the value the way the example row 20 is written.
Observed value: 1
